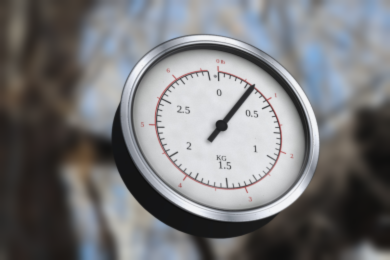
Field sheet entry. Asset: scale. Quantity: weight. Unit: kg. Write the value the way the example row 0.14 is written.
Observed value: 0.3
